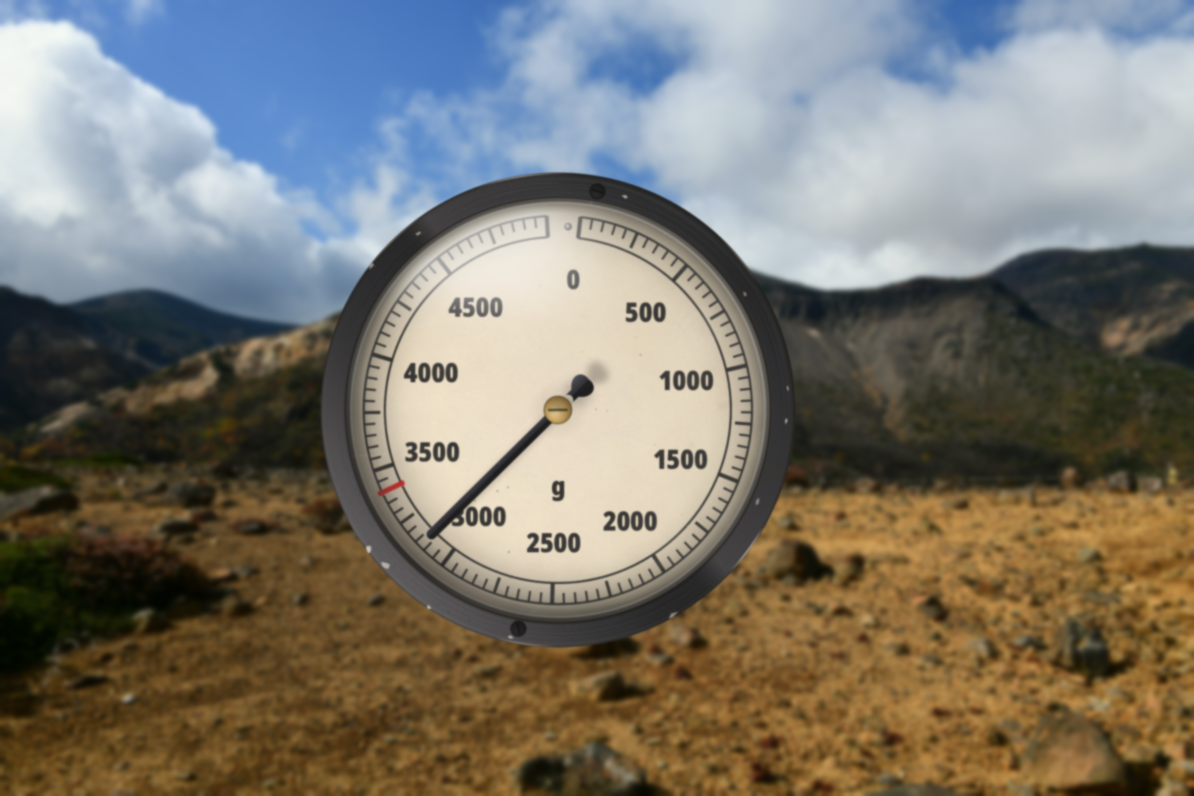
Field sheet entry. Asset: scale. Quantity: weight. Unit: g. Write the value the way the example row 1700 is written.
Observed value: 3125
